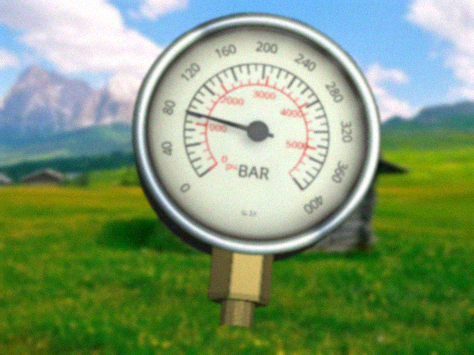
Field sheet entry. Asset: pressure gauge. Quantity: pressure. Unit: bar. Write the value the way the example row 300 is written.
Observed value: 80
